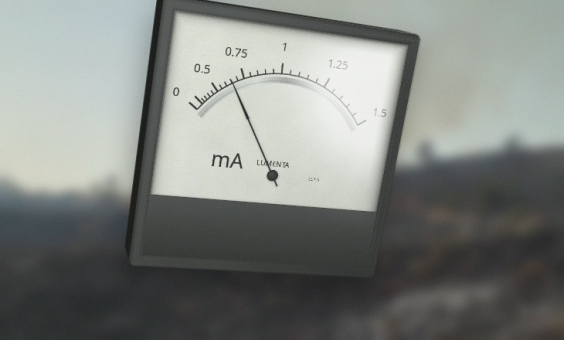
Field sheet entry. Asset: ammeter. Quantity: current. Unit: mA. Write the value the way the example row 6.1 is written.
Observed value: 0.65
